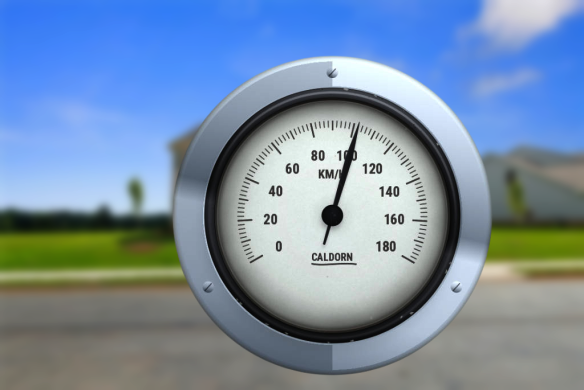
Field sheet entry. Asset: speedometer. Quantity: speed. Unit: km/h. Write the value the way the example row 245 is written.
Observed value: 102
